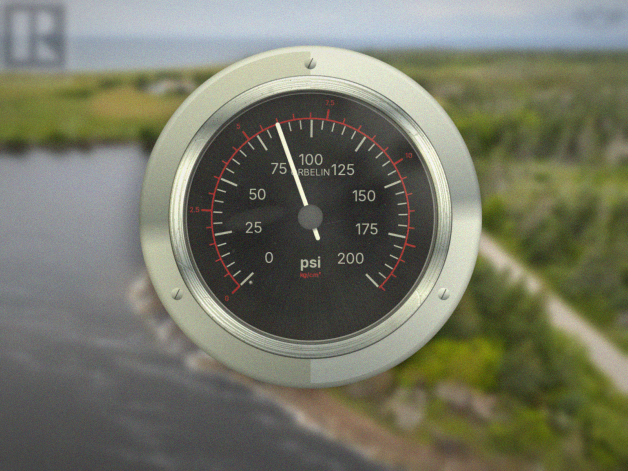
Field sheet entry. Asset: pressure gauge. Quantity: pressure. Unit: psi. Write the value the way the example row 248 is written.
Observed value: 85
